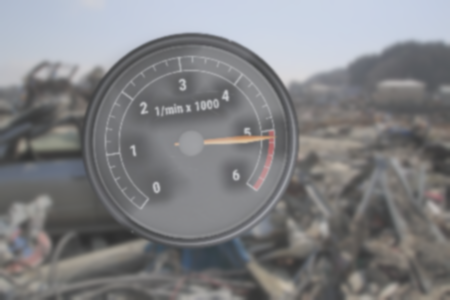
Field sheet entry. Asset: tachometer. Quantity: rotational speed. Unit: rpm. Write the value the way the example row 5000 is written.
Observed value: 5100
